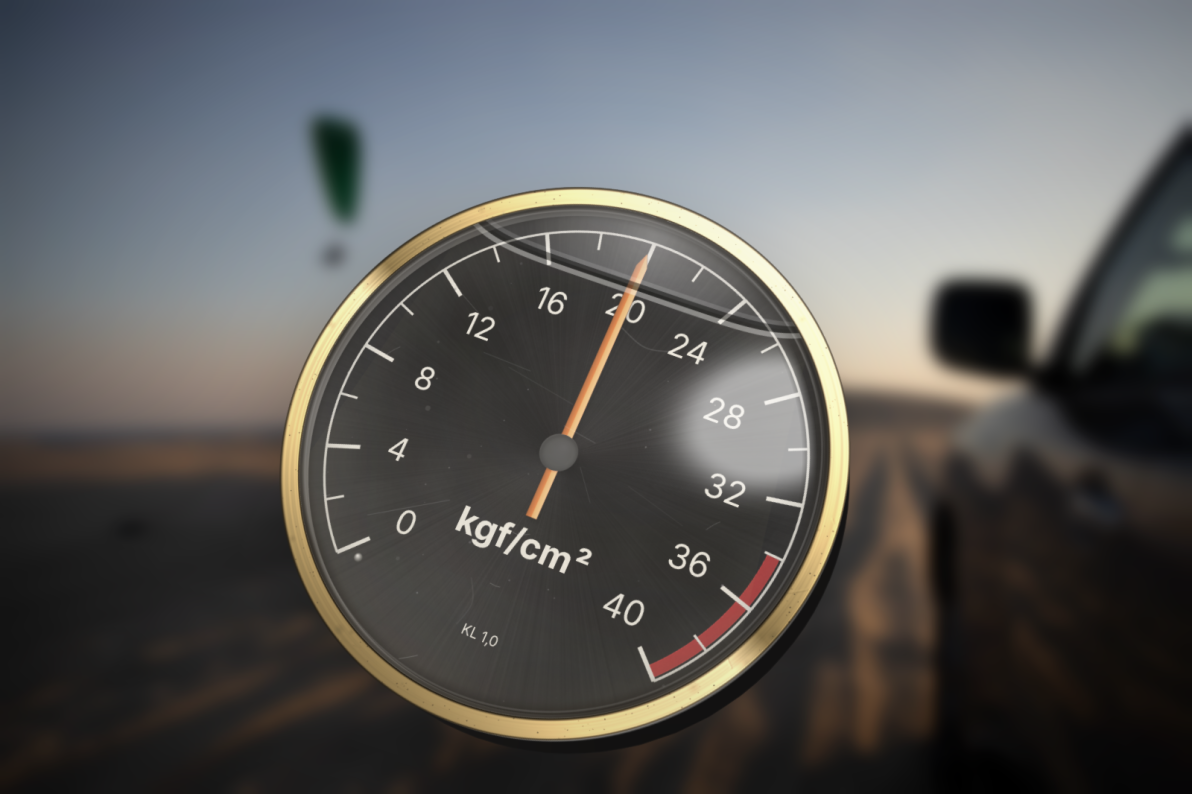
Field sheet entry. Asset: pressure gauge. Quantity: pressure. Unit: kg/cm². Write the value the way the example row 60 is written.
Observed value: 20
